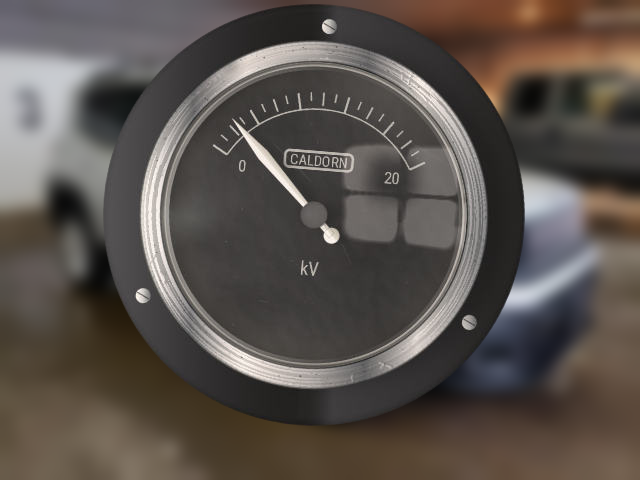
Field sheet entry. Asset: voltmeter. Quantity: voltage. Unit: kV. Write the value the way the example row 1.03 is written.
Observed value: 2.5
